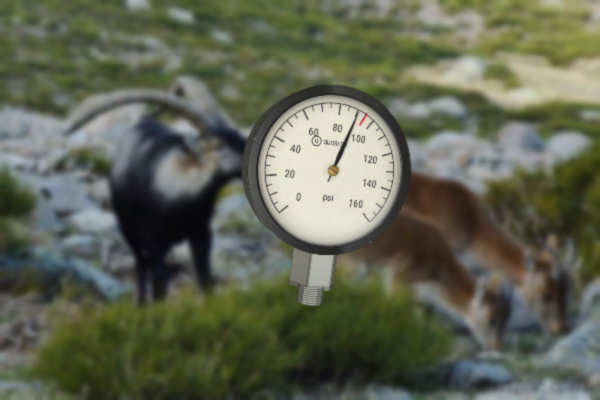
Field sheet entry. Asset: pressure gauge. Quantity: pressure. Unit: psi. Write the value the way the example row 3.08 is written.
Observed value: 90
